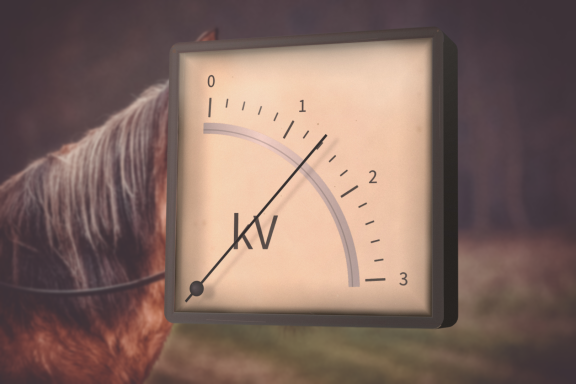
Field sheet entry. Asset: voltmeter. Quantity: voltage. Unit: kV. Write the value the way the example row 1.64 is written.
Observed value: 1.4
